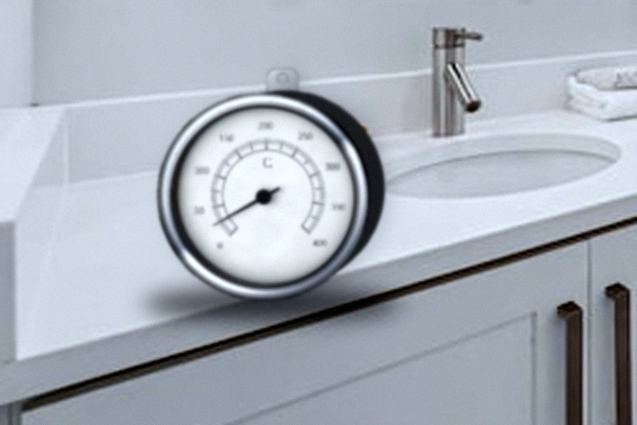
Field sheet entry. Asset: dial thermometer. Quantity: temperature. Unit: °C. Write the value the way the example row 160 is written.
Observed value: 25
